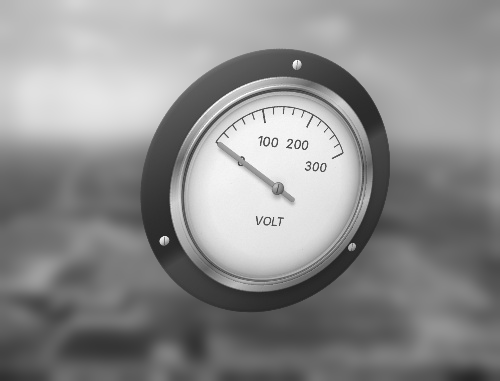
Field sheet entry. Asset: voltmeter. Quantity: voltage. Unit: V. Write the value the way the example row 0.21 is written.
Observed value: 0
